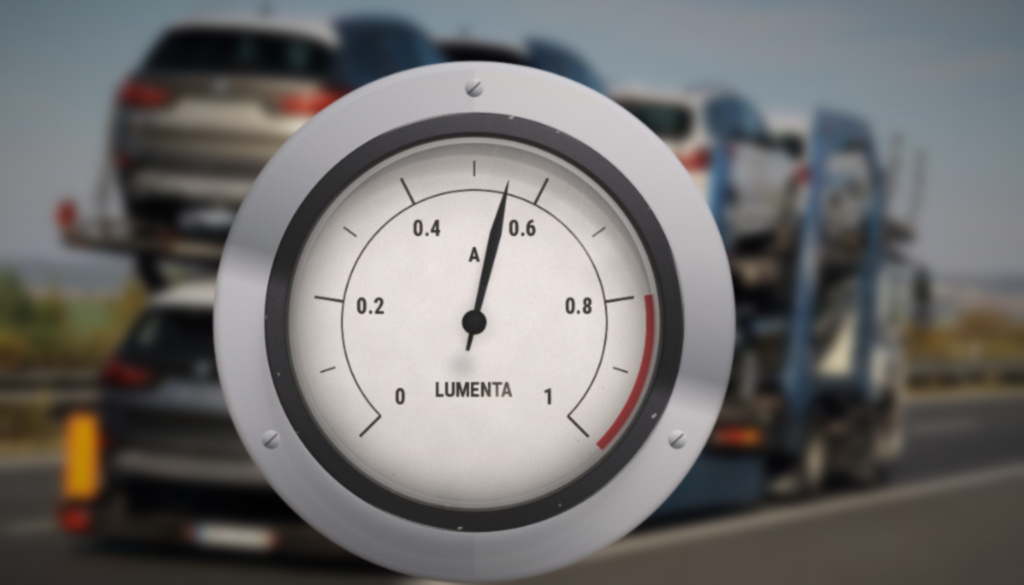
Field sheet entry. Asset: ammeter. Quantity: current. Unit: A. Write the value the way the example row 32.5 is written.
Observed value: 0.55
